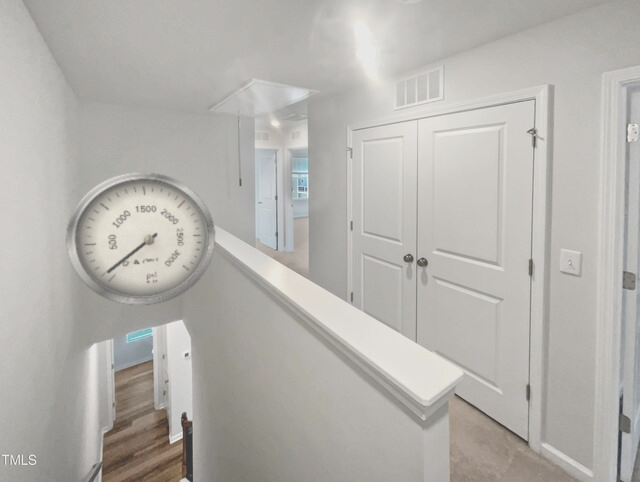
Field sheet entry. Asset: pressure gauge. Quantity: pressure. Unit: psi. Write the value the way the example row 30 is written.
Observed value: 100
